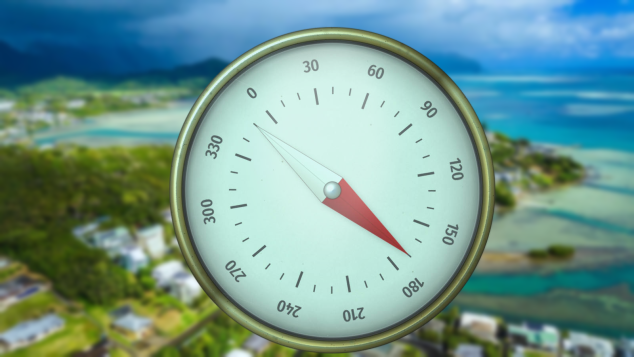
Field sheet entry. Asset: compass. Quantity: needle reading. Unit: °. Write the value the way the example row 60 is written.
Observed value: 170
